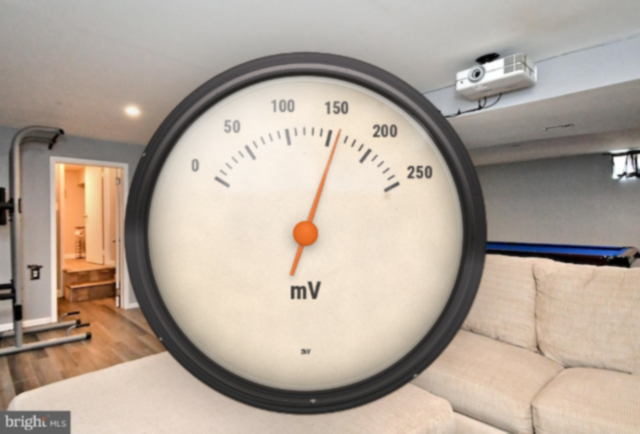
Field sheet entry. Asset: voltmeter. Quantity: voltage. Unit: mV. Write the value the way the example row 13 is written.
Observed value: 160
